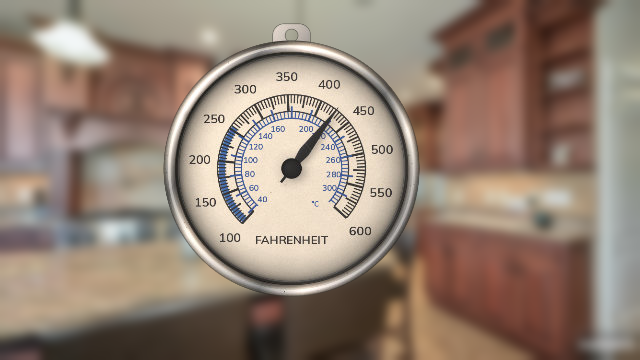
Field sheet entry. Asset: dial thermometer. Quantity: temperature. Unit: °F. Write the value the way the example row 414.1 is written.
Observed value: 425
